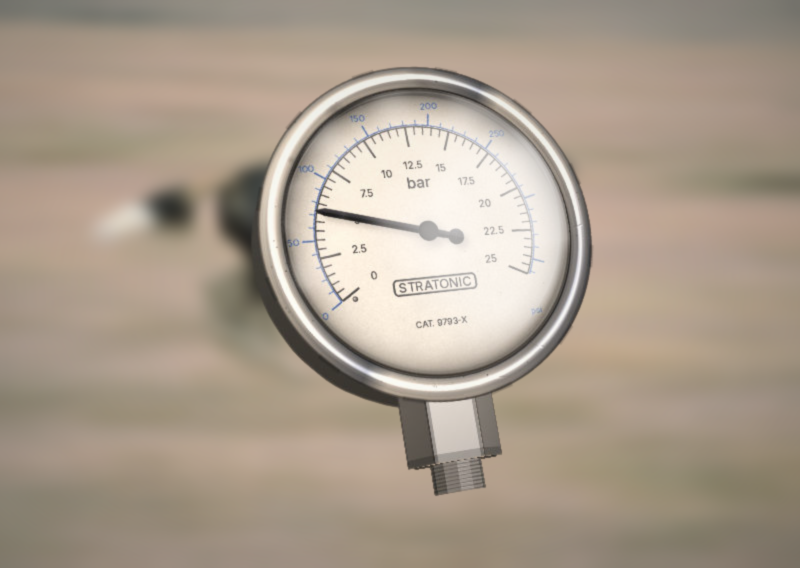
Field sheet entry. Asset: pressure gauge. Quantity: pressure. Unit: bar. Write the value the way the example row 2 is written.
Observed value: 5
